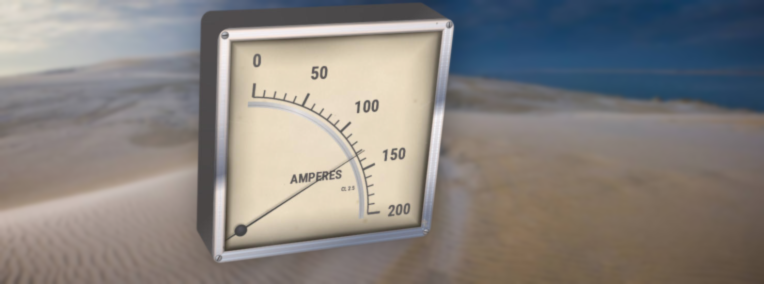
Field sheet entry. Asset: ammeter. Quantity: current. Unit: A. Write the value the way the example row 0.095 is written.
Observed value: 130
